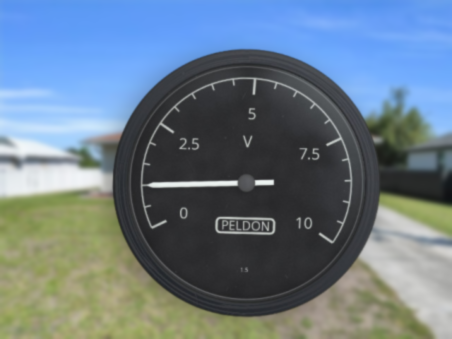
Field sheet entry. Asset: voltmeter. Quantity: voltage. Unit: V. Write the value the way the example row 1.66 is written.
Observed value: 1
